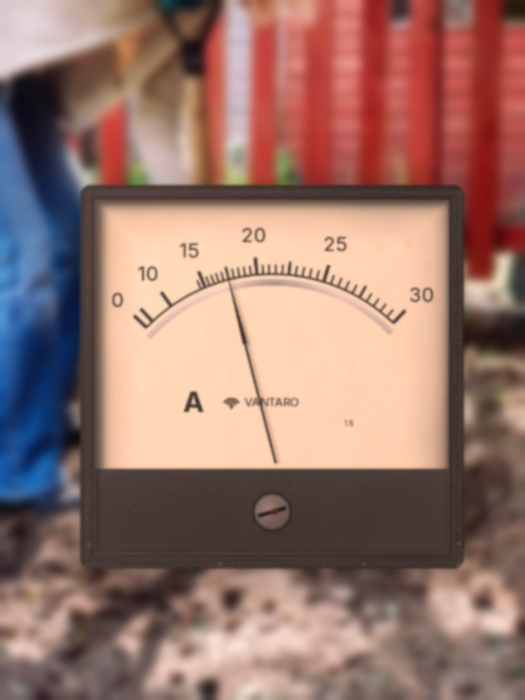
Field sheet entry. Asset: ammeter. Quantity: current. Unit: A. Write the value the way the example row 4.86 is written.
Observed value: 17.5
